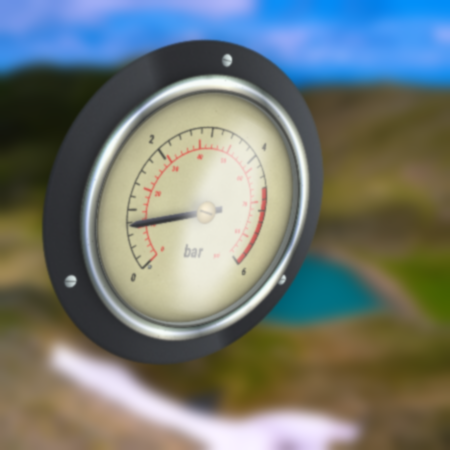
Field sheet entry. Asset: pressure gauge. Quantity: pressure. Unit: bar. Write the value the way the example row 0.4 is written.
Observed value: 0.8
